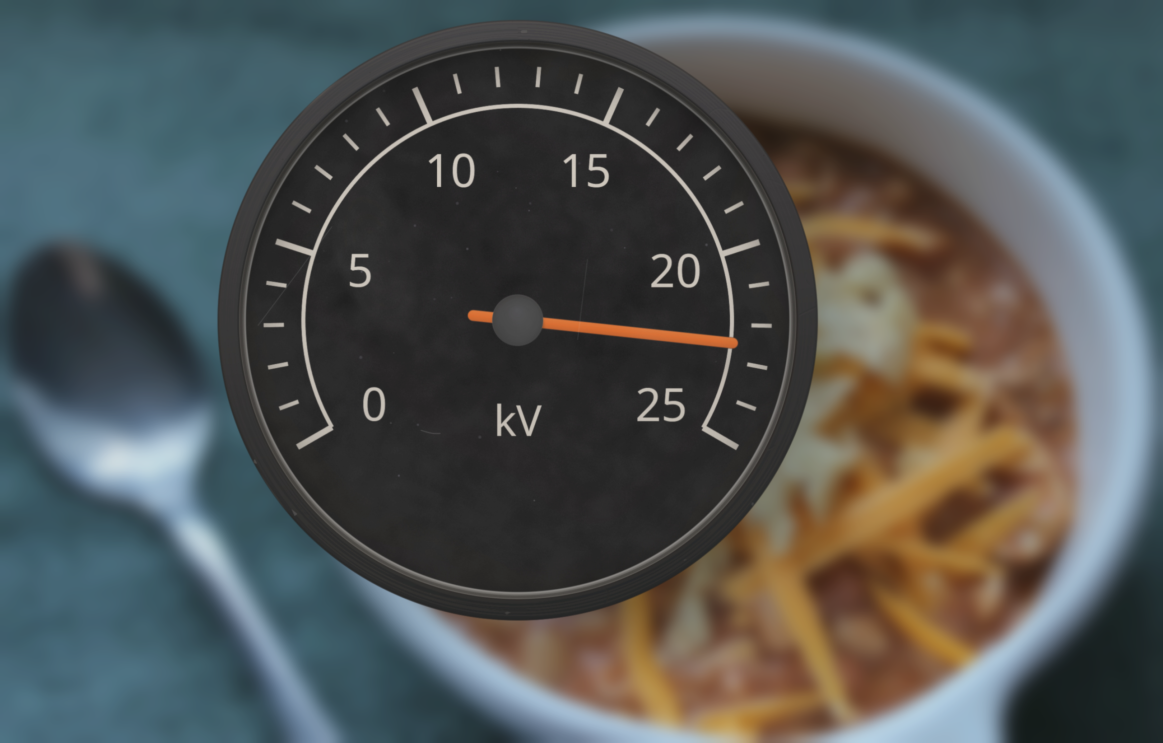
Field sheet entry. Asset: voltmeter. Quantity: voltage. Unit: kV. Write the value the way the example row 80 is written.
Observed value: 22.5
